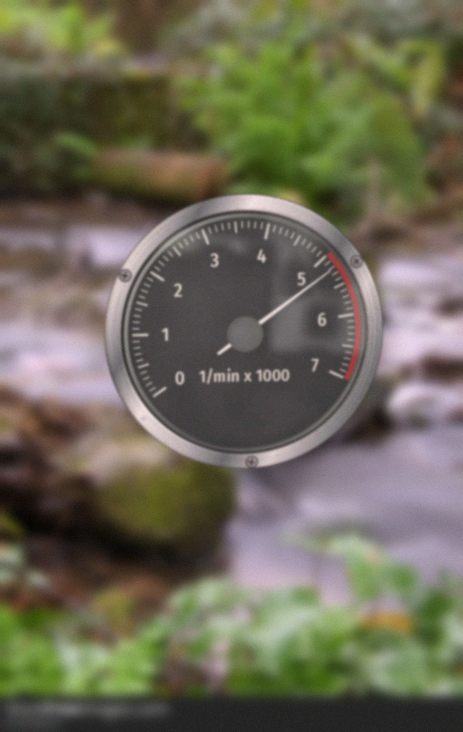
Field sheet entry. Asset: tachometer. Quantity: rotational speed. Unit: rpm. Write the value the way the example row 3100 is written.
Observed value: 5200
